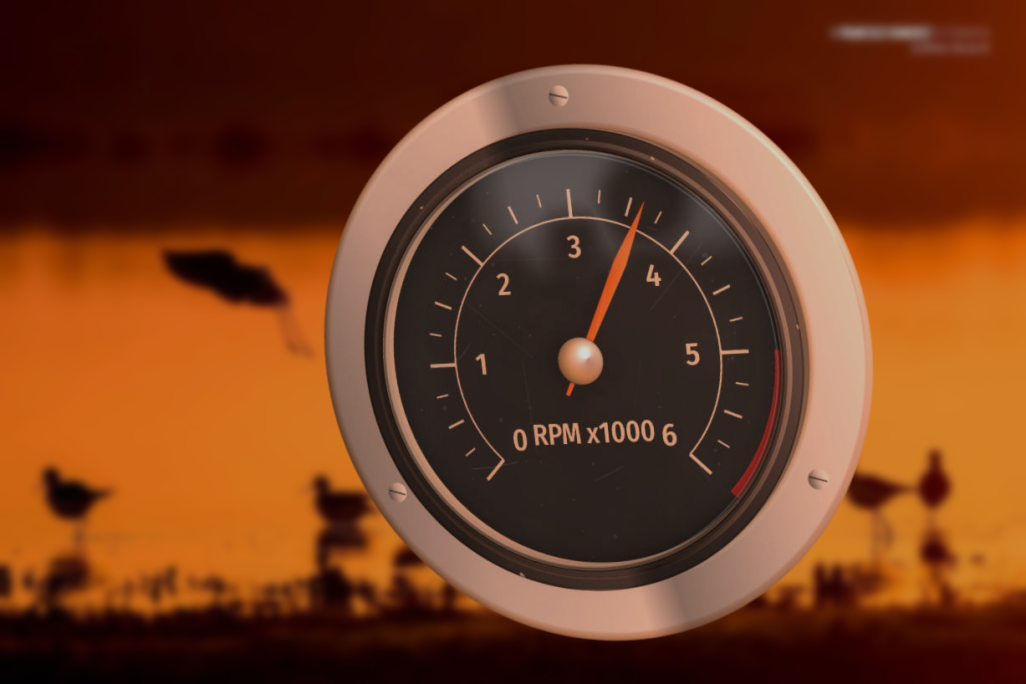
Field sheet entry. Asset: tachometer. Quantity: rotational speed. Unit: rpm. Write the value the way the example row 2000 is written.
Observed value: 3625
